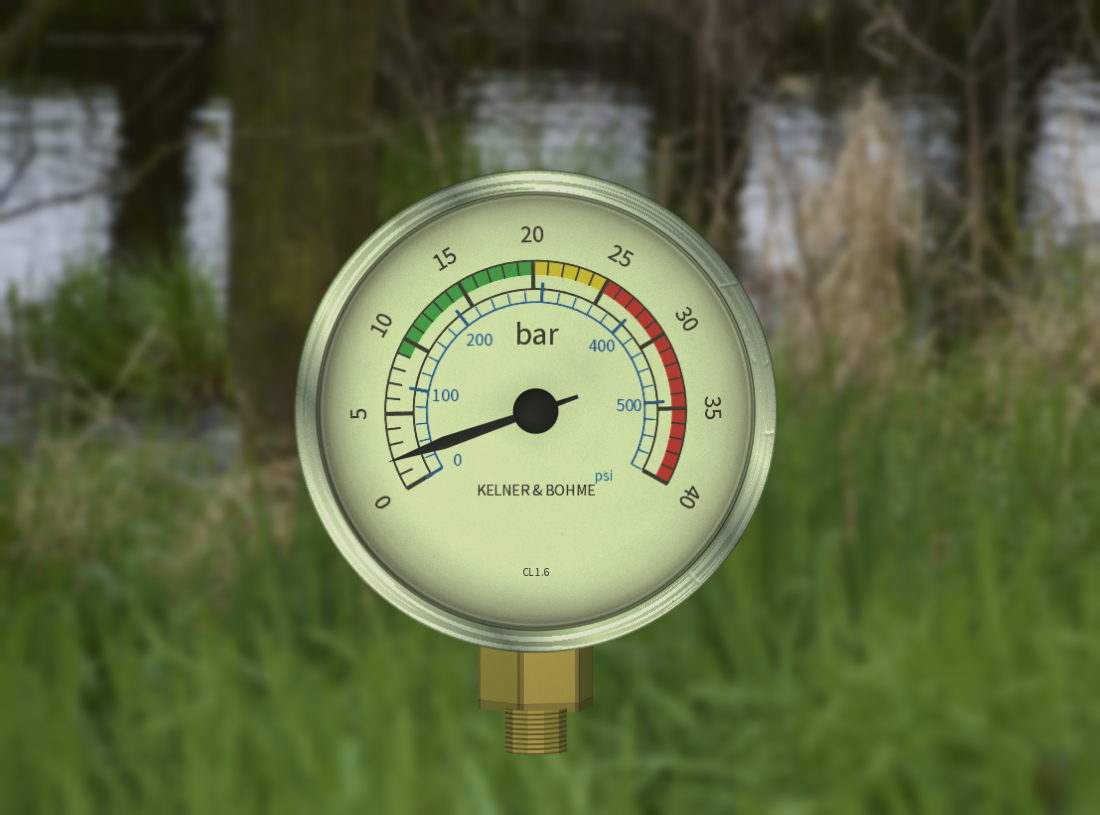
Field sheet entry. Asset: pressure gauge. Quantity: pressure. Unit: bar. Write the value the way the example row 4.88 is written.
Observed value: 2
